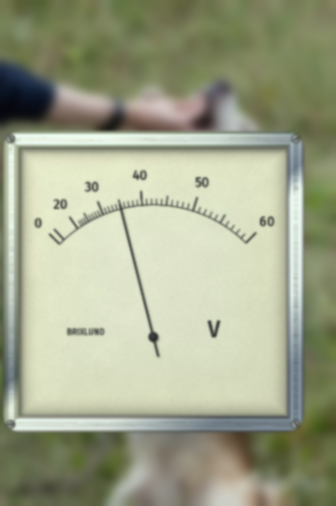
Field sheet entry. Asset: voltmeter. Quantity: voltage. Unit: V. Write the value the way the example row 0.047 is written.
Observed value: 35
